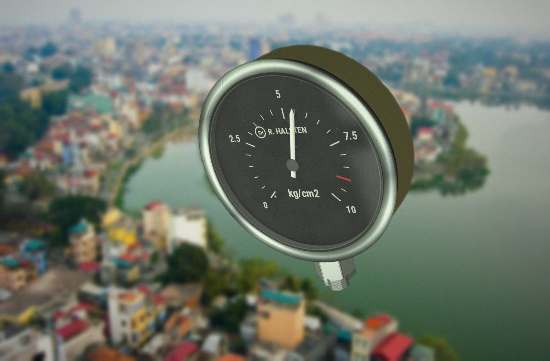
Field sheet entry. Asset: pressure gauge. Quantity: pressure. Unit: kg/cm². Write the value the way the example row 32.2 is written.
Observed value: 5.5
